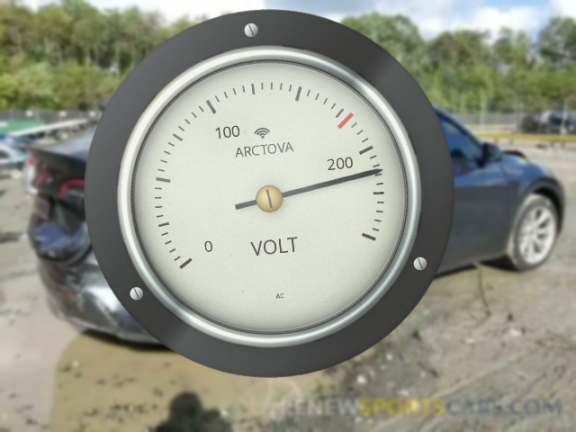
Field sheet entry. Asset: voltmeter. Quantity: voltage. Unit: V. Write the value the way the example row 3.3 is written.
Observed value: 212.5
